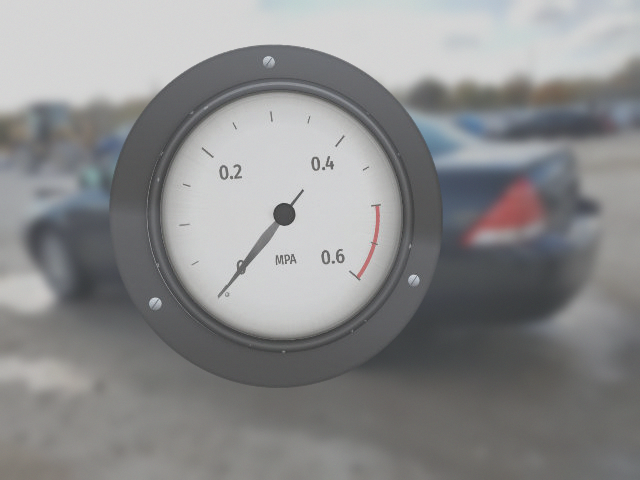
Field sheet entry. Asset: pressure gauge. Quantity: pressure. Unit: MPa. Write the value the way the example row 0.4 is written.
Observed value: 0
